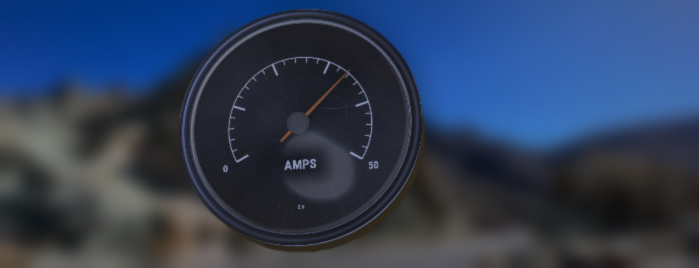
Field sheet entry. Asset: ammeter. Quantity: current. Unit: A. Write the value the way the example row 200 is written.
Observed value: 34
